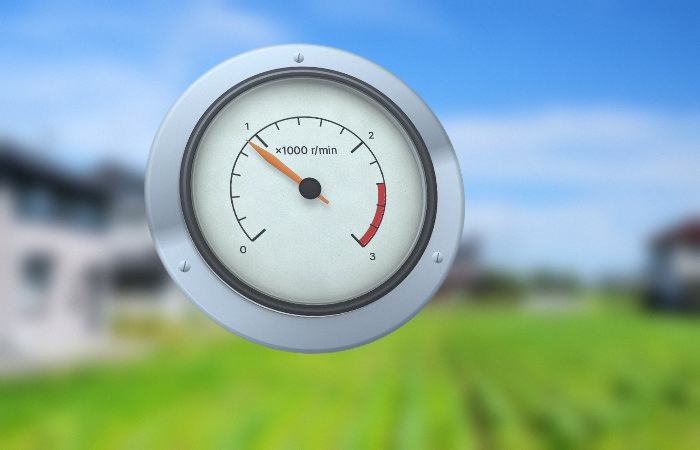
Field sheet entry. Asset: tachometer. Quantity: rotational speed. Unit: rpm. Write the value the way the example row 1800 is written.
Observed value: 900
